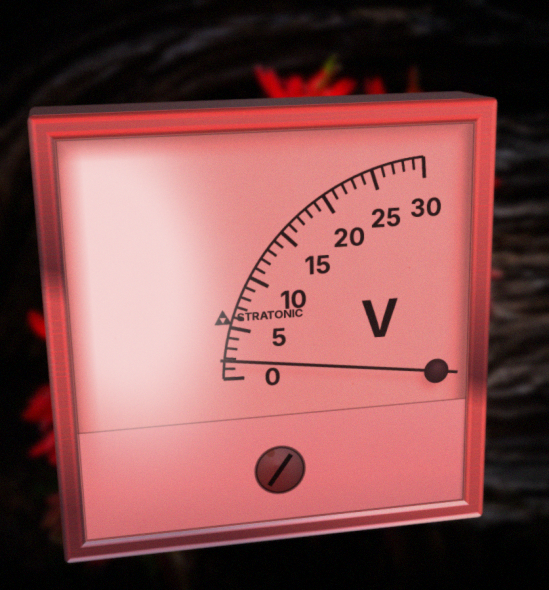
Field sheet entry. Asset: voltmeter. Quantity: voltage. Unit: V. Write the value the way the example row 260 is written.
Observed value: 2
